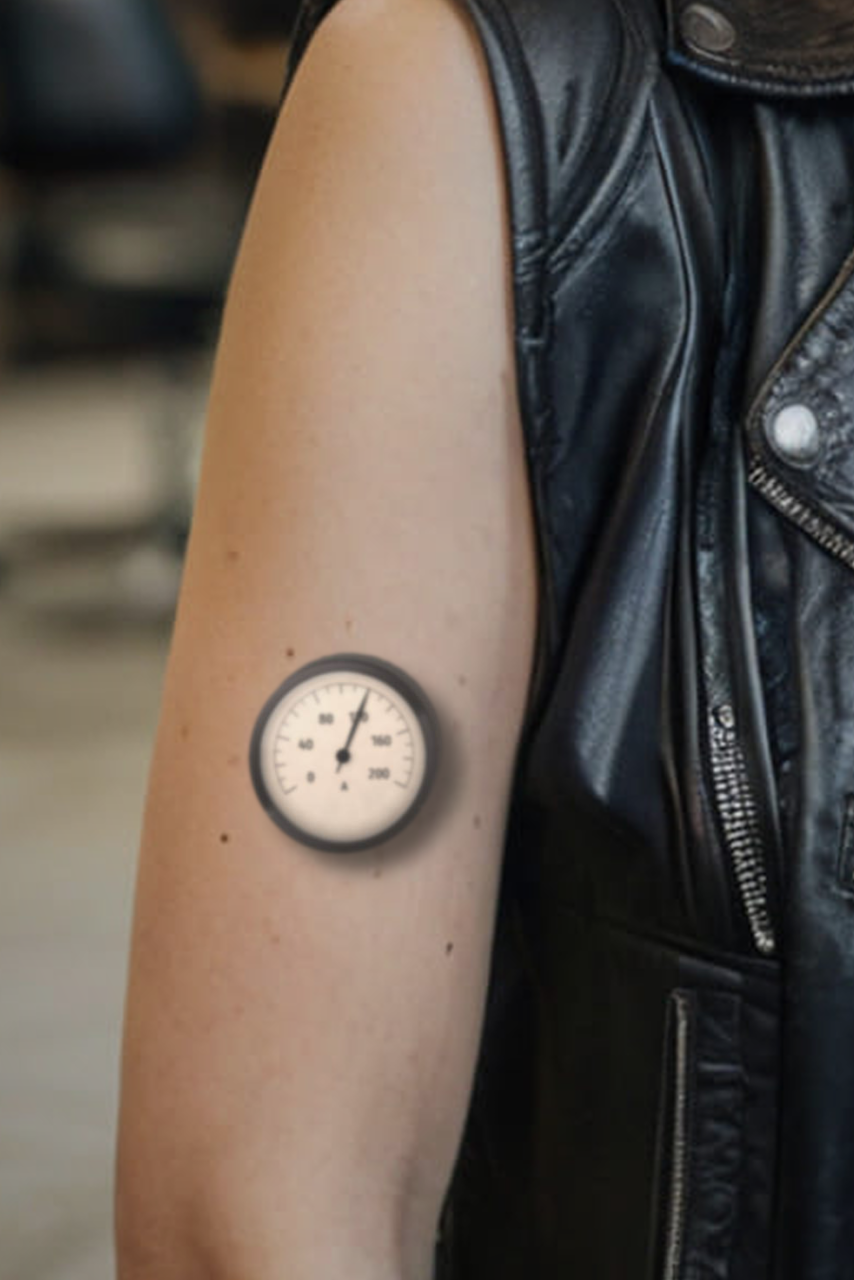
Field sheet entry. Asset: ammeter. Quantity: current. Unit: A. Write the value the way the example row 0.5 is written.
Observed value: 120
